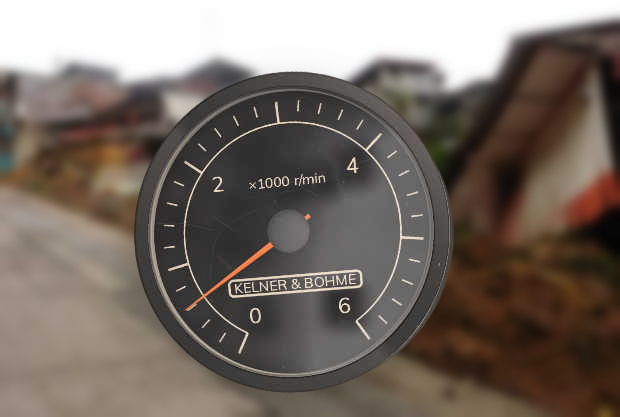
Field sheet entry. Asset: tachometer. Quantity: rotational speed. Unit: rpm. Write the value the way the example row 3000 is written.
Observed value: 600
